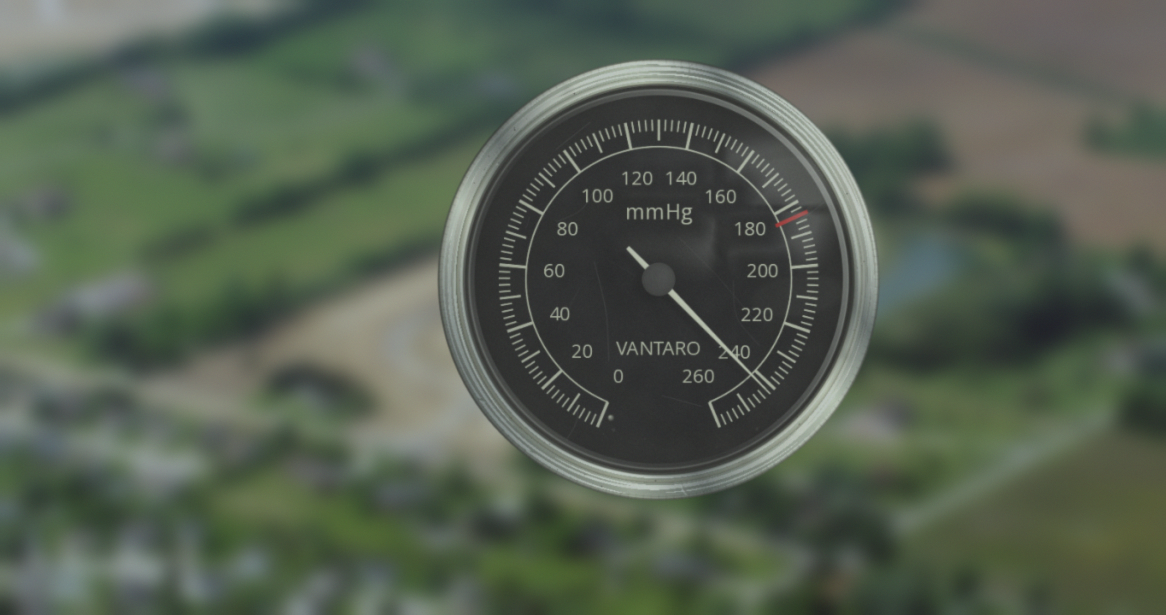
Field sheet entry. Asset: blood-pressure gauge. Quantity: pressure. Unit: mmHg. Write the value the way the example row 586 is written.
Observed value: 242
